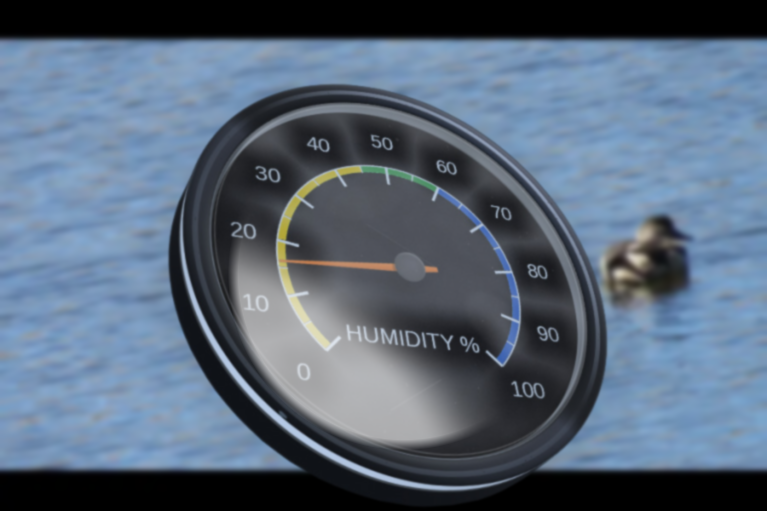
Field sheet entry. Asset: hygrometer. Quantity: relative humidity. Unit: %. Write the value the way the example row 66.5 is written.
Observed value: 15
